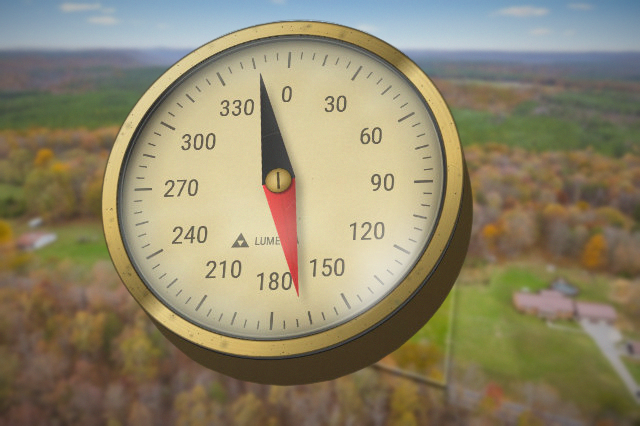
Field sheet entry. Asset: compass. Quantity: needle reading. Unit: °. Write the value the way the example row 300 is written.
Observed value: 167.5
